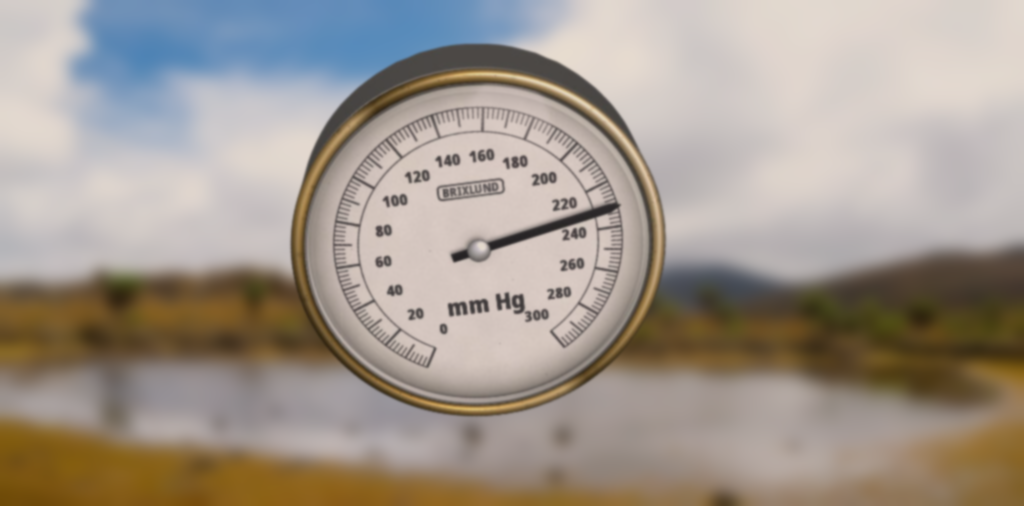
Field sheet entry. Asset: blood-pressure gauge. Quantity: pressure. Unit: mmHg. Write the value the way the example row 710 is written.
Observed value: 230
